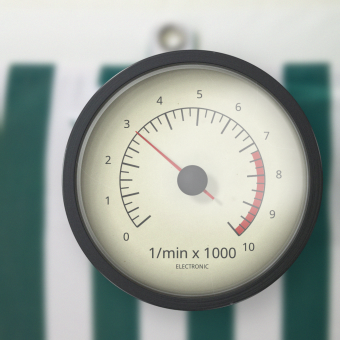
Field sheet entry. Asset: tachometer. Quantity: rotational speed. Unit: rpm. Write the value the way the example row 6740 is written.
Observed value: 3000
